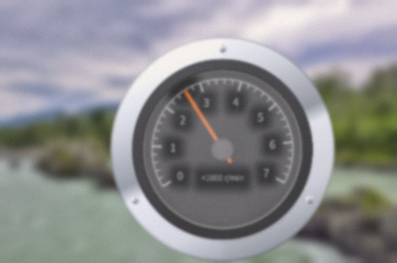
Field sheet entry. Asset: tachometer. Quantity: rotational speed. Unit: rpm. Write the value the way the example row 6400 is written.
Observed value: 2600
